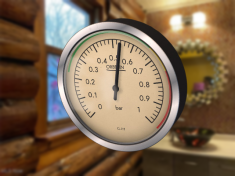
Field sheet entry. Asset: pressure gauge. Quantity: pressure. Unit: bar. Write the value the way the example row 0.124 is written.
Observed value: 0.54
